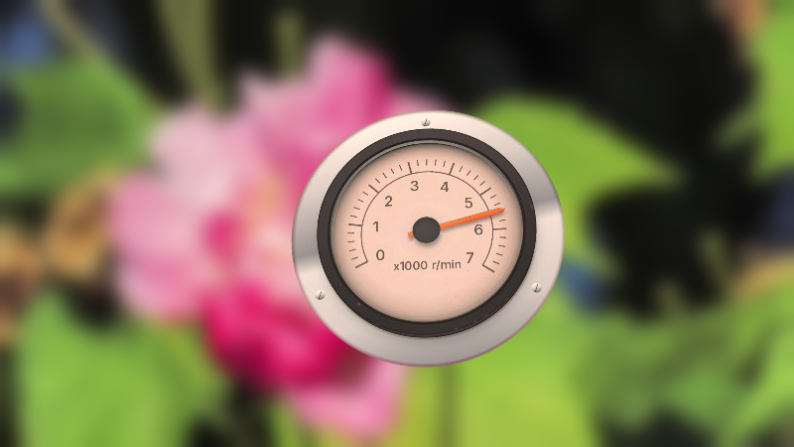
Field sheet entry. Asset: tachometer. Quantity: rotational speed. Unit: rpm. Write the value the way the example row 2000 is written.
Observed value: 5600
